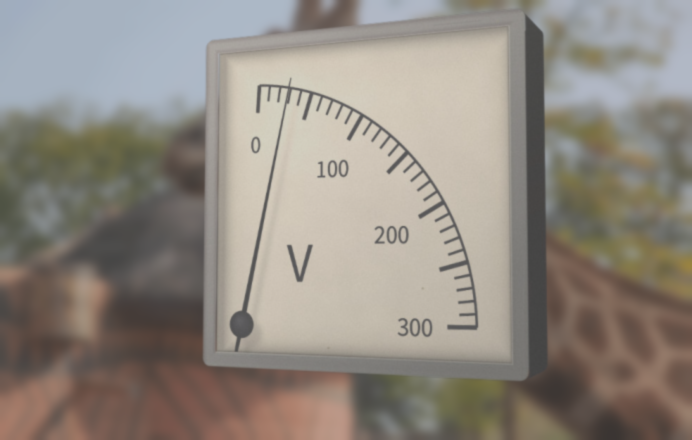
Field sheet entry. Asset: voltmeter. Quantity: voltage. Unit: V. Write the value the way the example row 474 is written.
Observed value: 30
